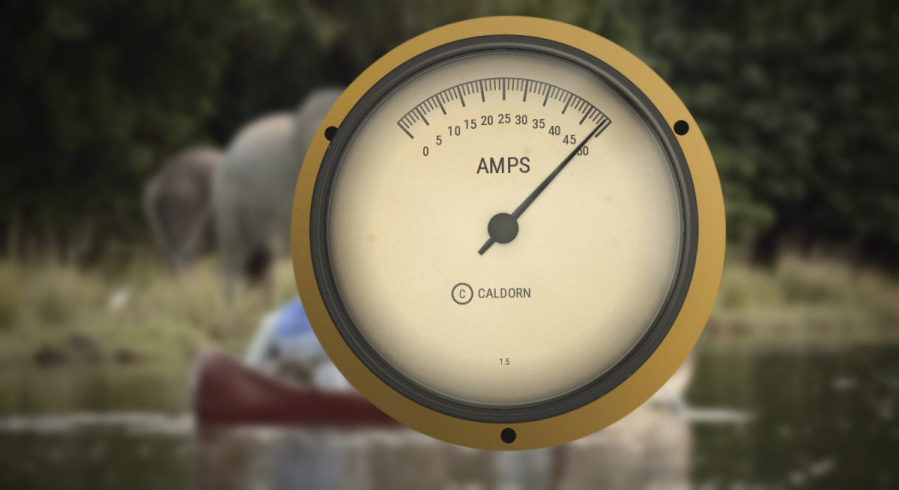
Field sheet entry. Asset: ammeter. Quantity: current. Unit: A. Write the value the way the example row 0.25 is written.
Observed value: 49
